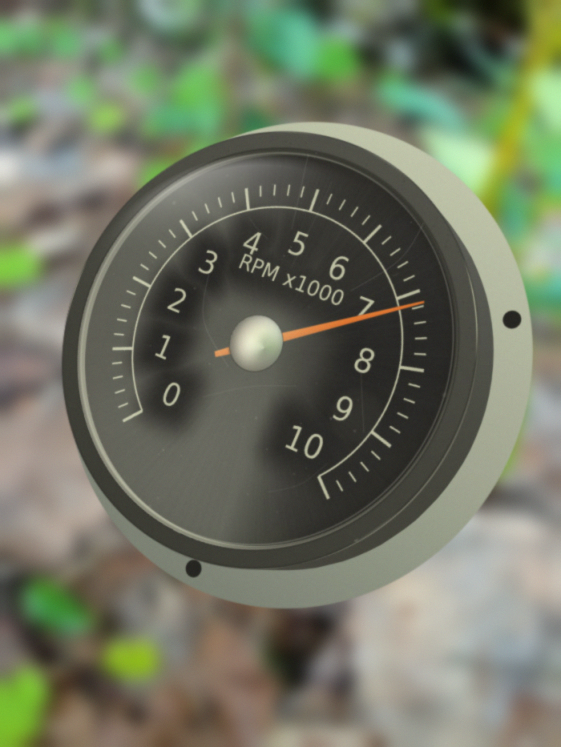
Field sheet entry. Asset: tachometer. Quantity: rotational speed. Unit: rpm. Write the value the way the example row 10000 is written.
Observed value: 7200
